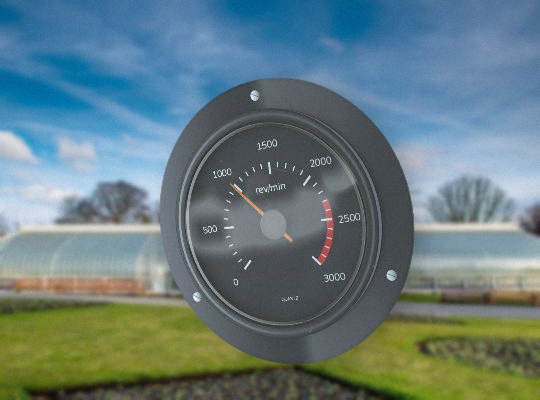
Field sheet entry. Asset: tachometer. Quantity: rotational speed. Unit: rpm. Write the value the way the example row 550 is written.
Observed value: 1000
